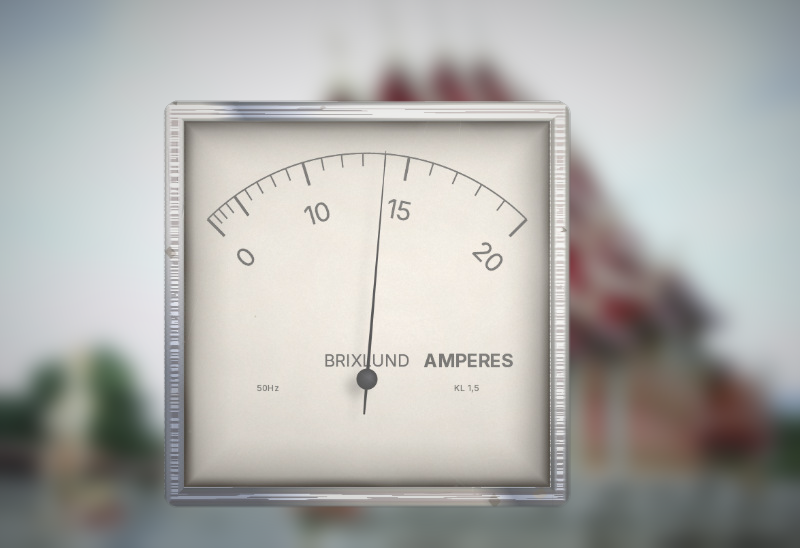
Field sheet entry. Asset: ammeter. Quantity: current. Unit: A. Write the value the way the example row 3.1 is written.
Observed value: 14
